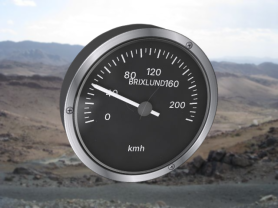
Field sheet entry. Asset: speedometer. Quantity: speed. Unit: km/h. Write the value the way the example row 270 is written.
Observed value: 40
